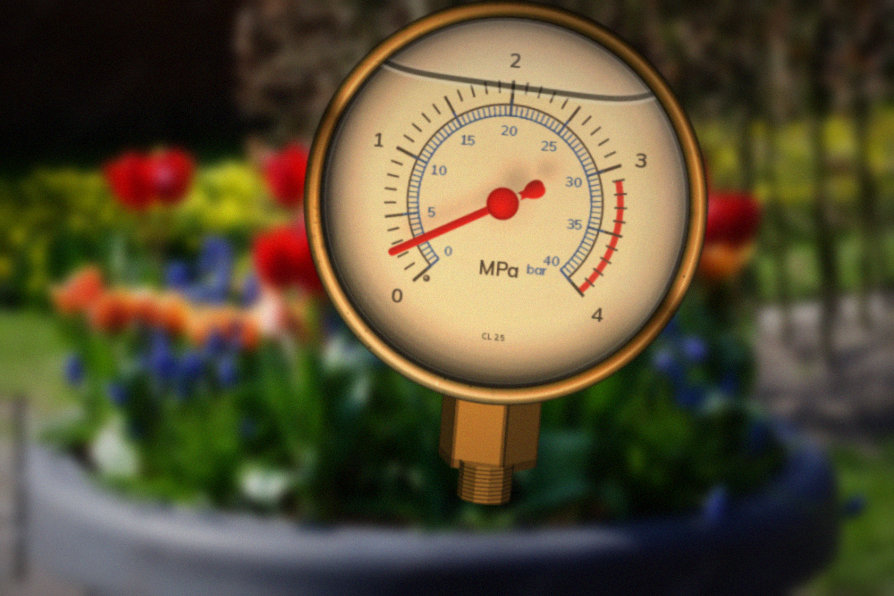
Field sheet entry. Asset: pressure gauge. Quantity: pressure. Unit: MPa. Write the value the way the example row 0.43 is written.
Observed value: 0.25
